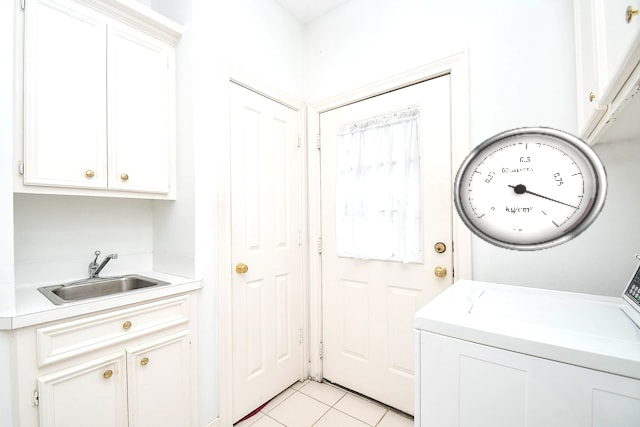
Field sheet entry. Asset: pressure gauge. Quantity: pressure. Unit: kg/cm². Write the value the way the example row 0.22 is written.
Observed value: 0.9
